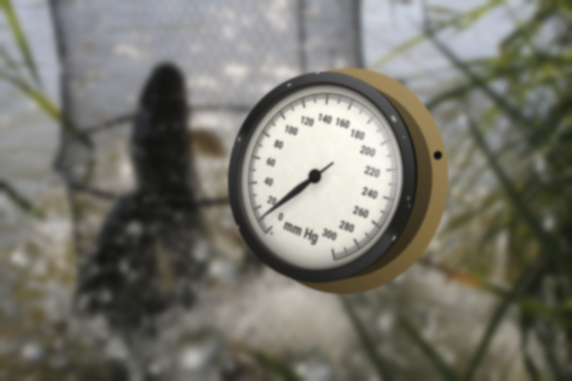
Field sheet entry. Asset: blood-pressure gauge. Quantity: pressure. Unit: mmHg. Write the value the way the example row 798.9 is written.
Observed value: 10
